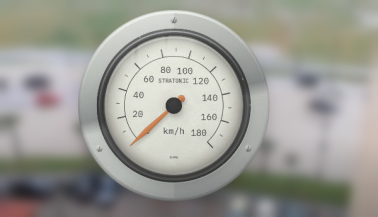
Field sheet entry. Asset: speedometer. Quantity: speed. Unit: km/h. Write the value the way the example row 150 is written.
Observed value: 0
